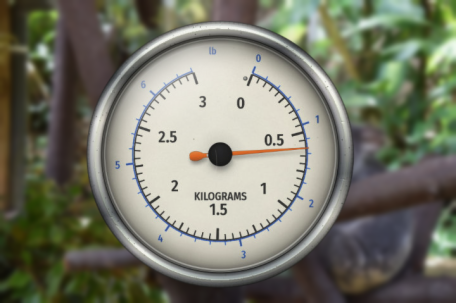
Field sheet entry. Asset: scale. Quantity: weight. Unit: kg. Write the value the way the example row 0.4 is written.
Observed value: 0.6
